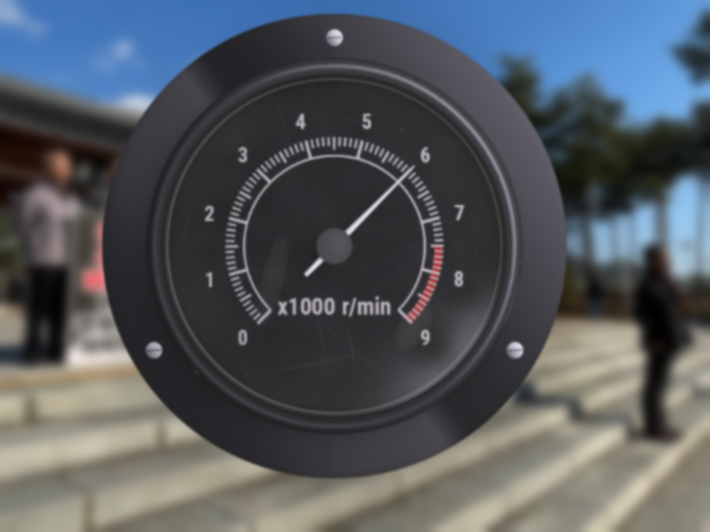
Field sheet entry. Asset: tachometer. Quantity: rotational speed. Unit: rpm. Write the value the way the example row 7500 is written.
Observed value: 6000
